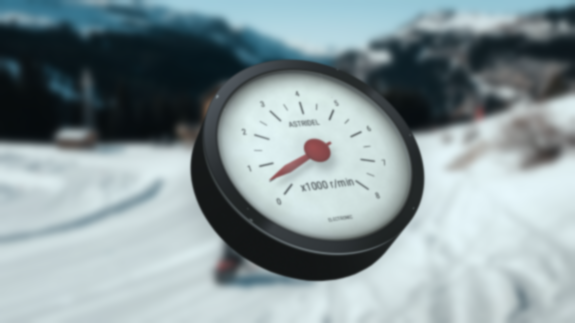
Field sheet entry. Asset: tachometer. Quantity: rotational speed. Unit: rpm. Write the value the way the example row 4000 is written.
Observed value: 500
